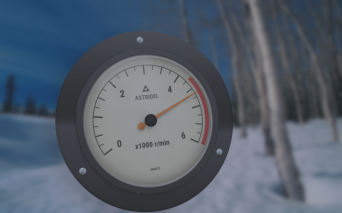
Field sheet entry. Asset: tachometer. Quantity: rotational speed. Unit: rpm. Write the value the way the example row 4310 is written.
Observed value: 4625
